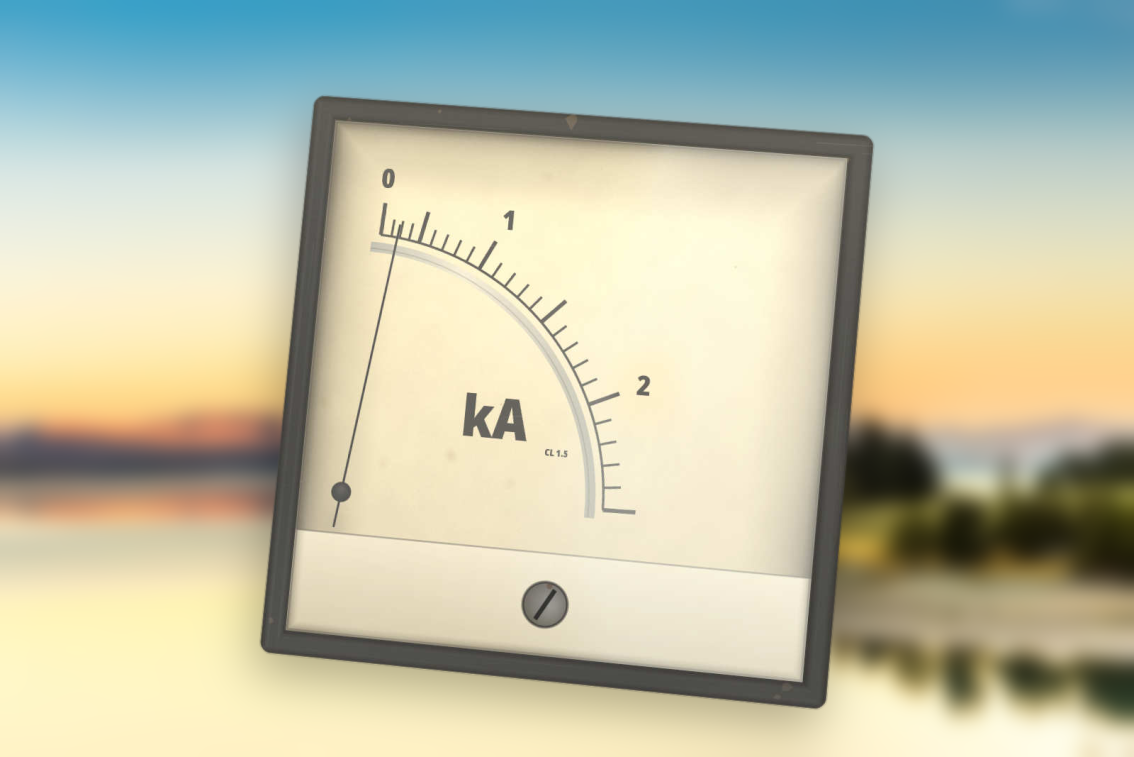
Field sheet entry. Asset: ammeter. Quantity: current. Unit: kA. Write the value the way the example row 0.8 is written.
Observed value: 0.3
